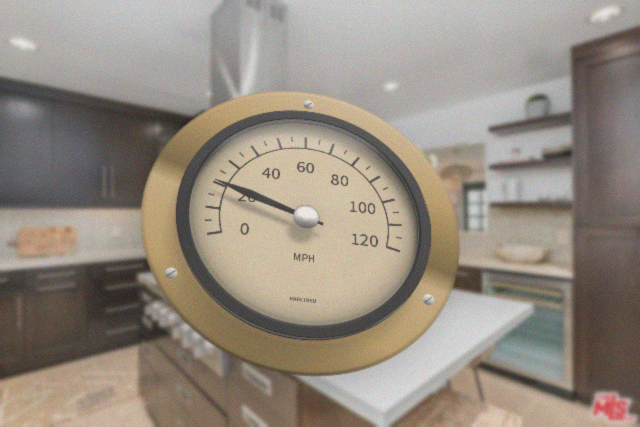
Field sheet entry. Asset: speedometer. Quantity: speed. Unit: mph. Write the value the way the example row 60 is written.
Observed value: 20
